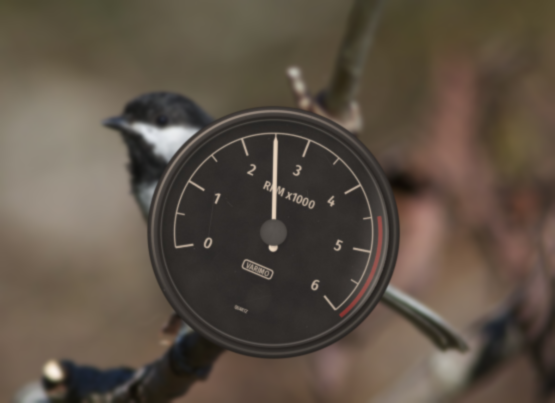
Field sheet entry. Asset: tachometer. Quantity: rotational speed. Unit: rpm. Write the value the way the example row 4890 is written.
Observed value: 2500
